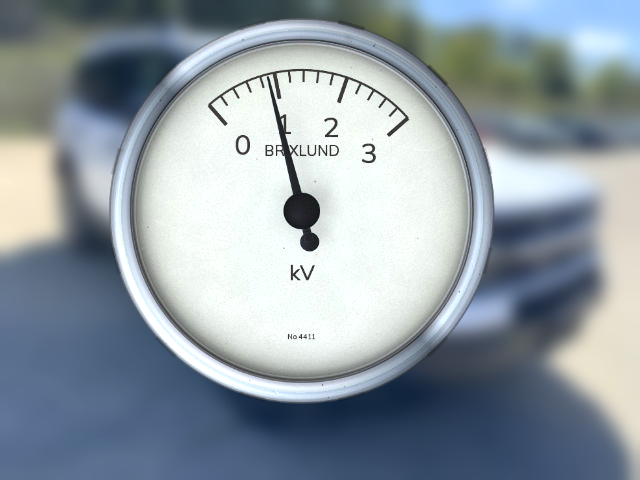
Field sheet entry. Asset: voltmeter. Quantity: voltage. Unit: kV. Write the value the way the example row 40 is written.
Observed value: 0.9
